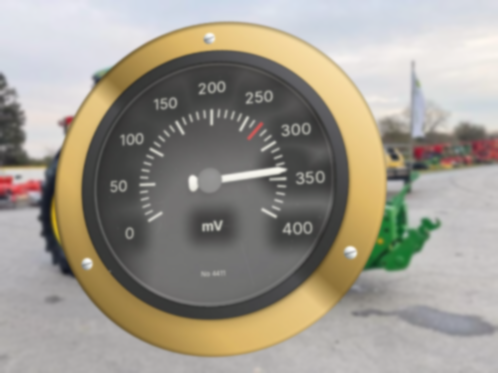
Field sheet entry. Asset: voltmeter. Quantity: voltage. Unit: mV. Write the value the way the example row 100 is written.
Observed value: 340
